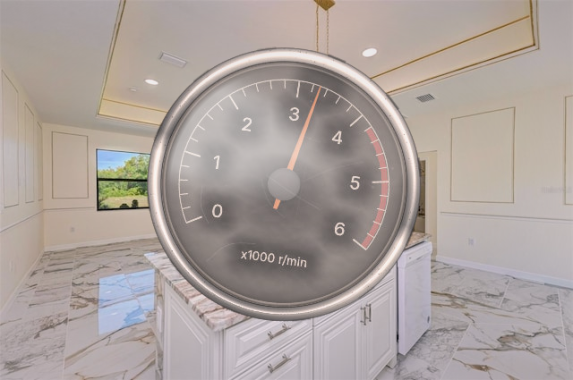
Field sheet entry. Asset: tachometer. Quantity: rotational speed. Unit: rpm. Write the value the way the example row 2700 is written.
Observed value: 3300
